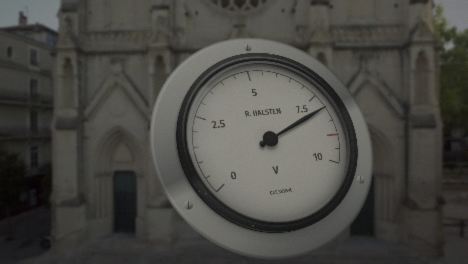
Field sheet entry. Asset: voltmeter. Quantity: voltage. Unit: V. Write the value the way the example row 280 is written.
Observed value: 8
